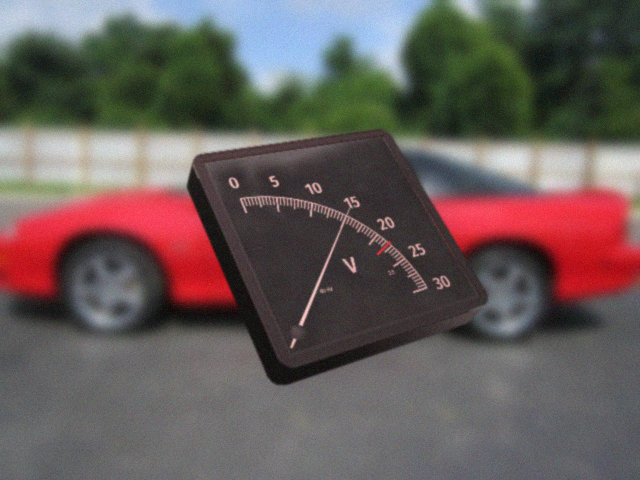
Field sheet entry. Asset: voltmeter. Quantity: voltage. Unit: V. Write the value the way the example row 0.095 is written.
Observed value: 15
